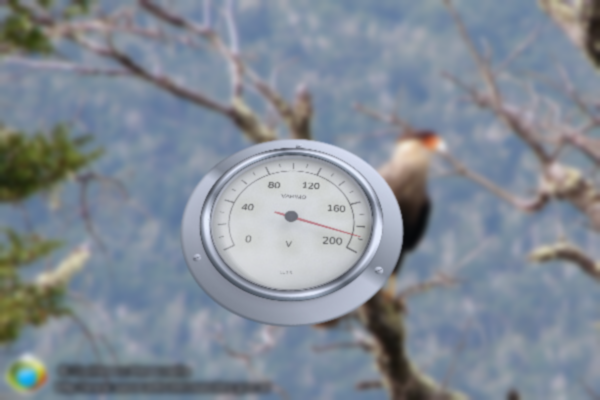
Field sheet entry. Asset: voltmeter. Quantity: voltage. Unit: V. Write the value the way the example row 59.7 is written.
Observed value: 190
